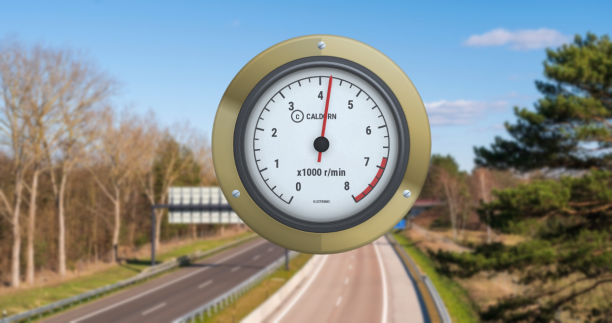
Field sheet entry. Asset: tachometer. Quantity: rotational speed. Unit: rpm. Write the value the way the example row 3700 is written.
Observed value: 4250
